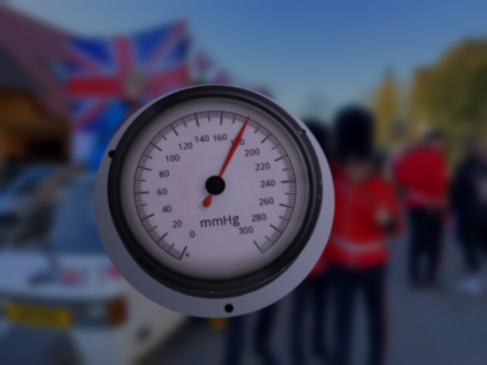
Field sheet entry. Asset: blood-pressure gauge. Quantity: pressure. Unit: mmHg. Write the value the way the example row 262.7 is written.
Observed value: 180
